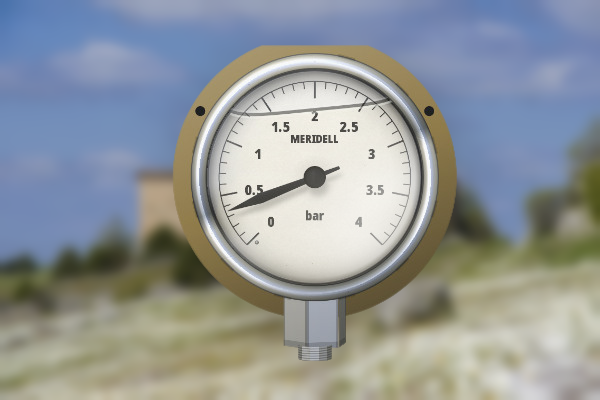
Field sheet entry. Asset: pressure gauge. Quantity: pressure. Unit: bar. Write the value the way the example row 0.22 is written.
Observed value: 0.35
